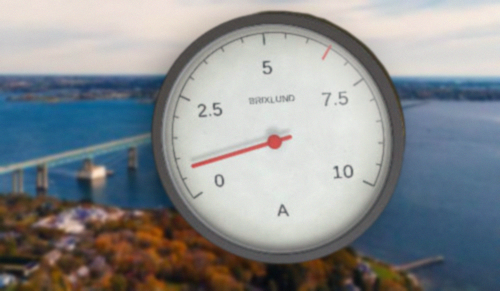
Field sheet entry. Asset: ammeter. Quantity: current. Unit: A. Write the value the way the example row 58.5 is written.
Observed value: 0.75
